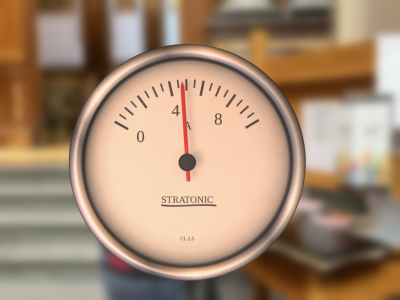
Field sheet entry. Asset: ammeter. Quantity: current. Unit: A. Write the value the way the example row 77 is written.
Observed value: 4.75
